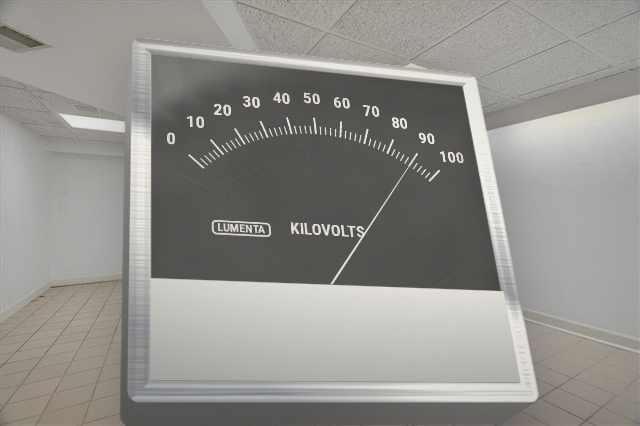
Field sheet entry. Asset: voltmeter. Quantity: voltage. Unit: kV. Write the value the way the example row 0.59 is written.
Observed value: 90
